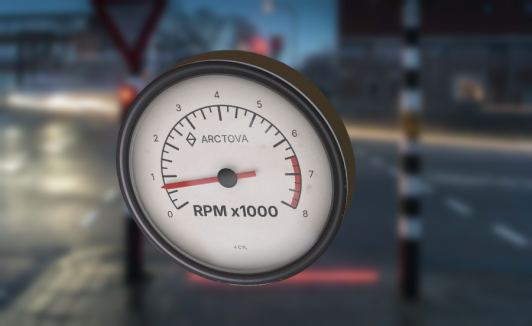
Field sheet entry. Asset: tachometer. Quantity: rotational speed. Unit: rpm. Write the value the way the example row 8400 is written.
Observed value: 750
